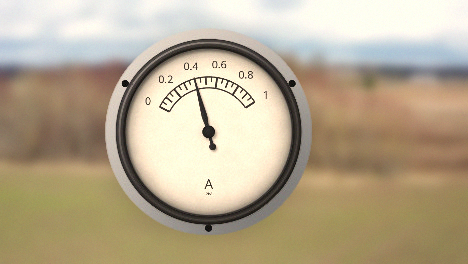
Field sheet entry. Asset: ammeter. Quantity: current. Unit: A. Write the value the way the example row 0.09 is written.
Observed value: 0.4
